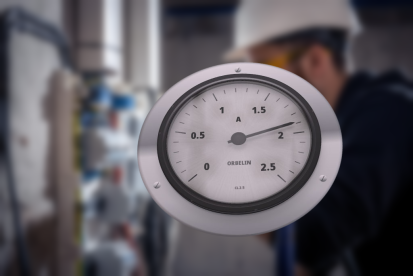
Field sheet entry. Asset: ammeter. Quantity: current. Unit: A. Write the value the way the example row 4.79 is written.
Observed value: 1.9
